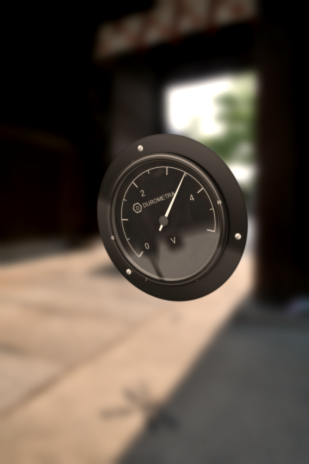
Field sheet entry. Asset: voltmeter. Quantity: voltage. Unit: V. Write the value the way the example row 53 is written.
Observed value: 3.5
